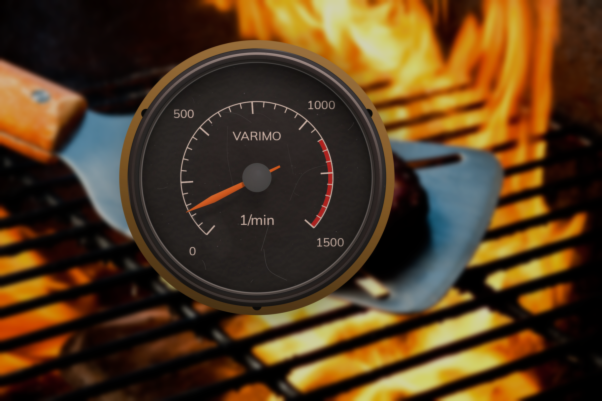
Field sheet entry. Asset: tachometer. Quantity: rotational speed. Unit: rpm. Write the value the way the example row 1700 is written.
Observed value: 125
